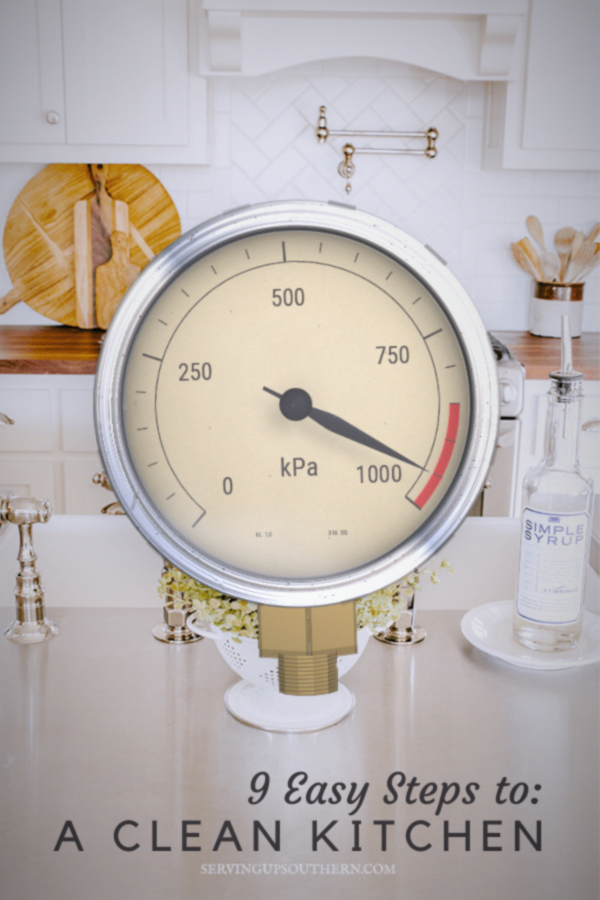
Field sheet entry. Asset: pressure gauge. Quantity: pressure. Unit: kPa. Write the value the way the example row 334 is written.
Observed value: 950
